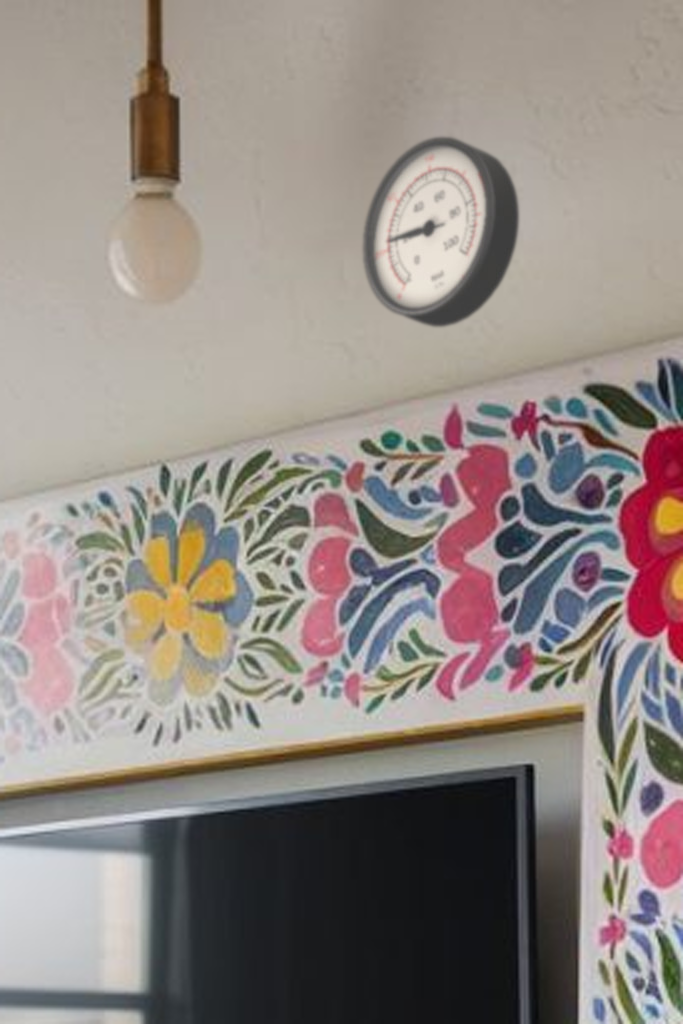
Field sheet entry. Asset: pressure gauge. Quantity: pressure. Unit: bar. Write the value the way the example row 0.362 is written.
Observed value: 20
